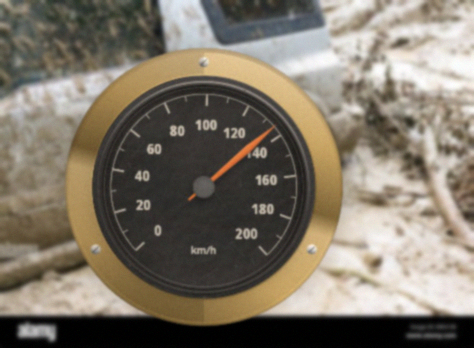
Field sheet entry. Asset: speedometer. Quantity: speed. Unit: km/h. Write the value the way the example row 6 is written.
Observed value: 135
